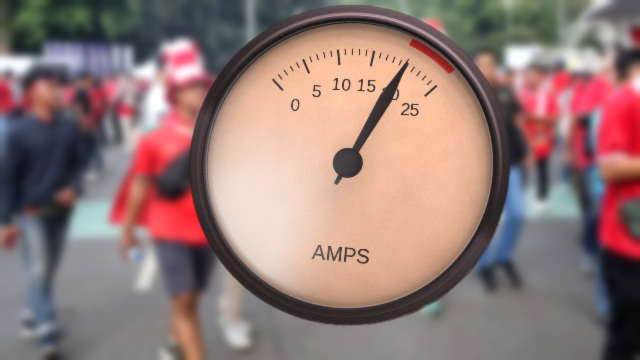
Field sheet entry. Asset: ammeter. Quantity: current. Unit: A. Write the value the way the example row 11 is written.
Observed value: 20
